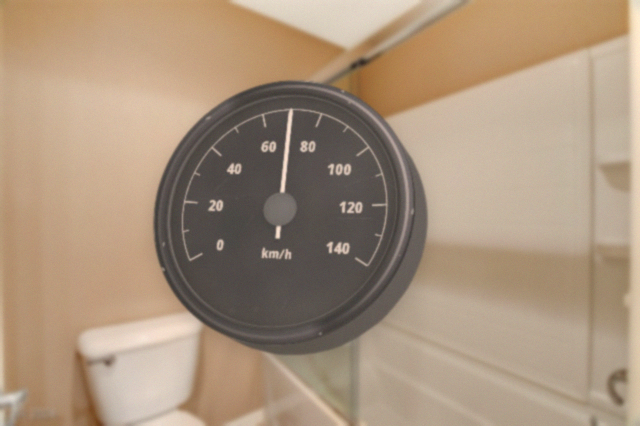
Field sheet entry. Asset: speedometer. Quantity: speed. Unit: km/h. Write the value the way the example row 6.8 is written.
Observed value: 70
